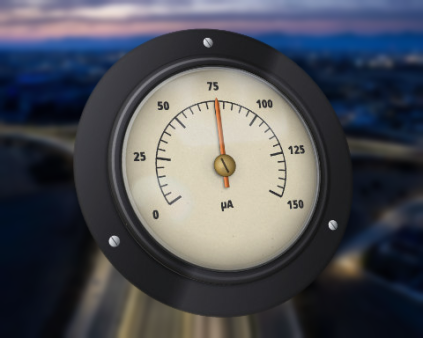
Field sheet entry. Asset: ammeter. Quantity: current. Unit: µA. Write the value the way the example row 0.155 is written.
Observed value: 75
